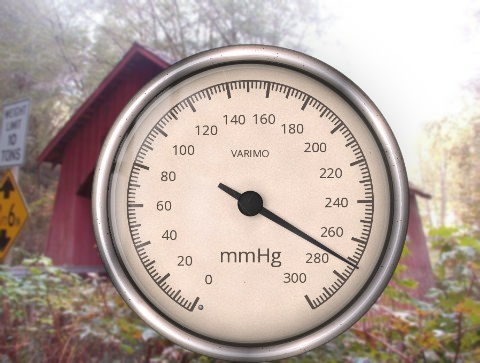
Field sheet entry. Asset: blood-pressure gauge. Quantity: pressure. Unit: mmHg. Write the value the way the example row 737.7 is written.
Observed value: 272
